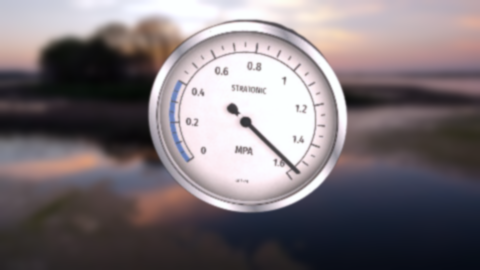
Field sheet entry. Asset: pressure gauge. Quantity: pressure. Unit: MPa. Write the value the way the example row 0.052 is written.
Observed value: 1.55
